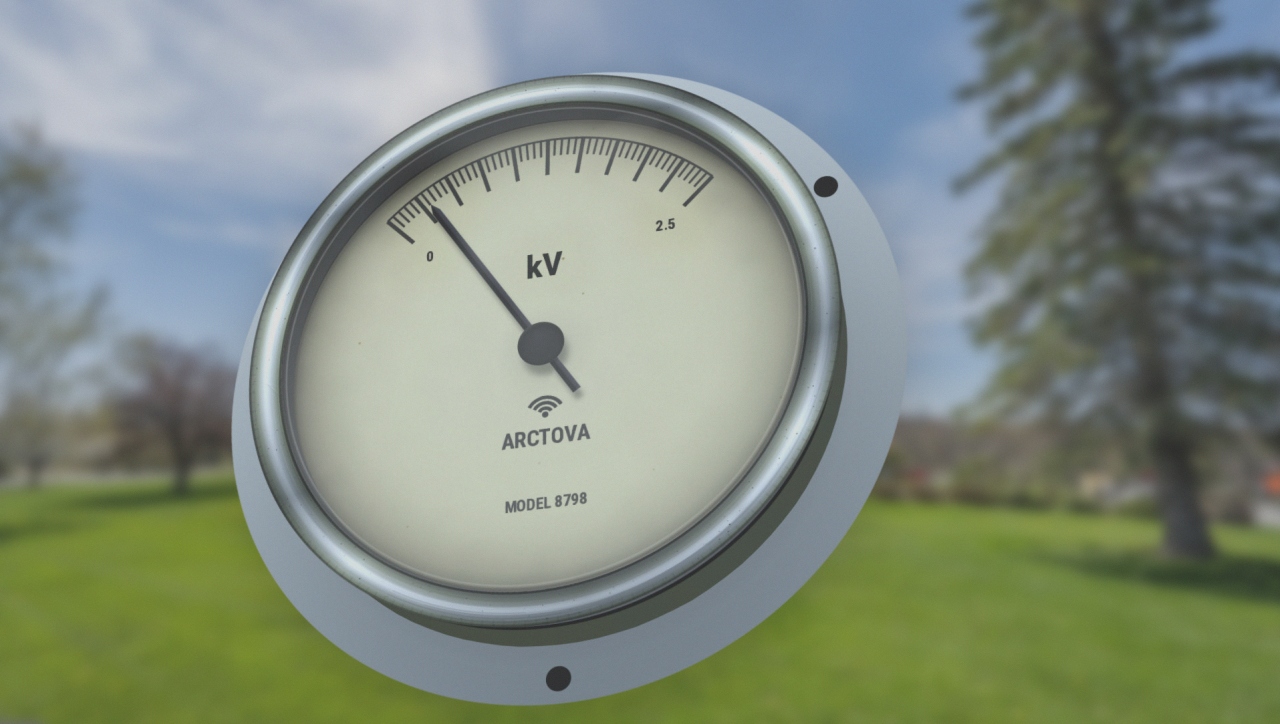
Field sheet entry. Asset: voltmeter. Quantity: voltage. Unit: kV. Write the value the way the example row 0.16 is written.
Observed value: 0.3
